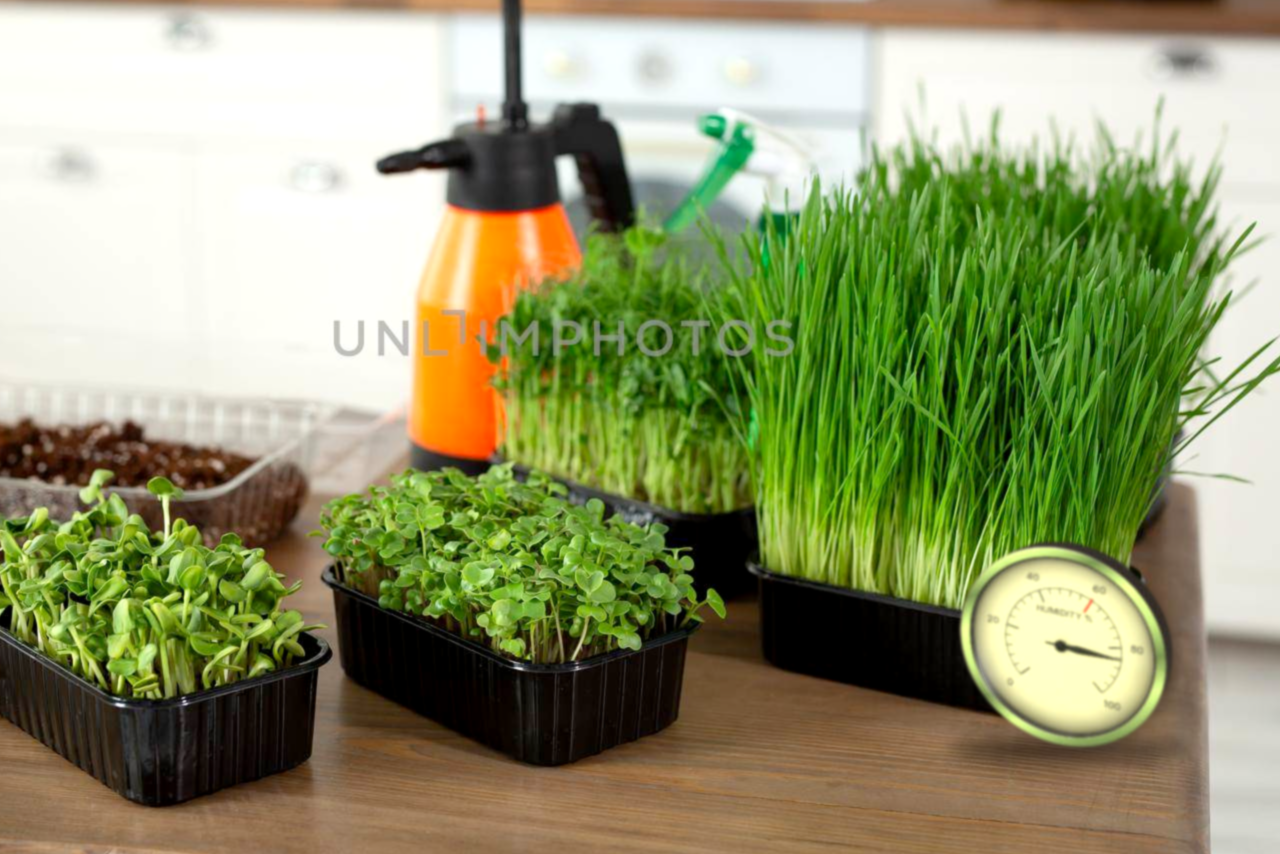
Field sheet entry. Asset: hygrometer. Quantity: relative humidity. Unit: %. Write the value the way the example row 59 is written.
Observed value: 84
